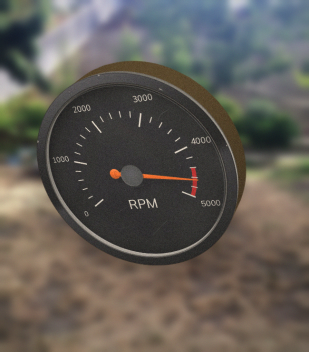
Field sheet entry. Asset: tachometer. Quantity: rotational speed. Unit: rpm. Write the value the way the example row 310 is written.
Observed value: 4600
